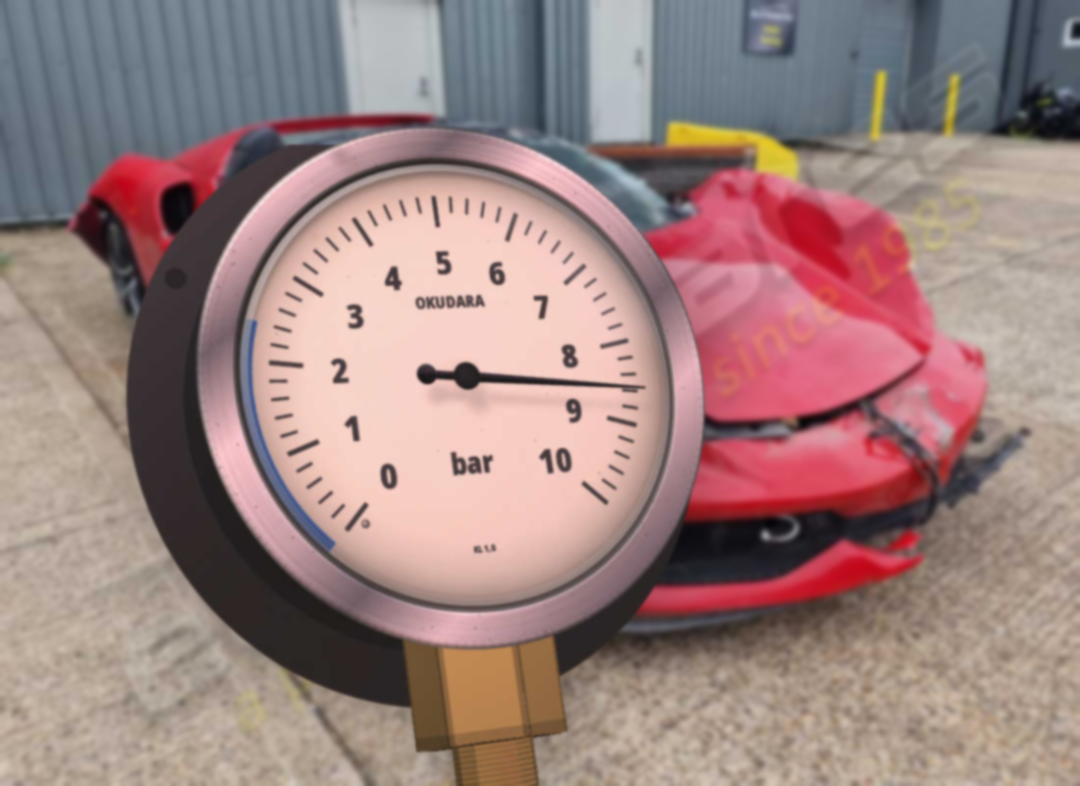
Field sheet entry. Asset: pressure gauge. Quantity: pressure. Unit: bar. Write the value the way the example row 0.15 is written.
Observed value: 8.6
